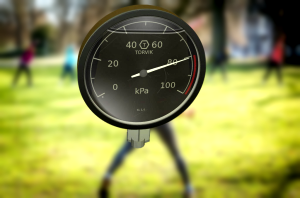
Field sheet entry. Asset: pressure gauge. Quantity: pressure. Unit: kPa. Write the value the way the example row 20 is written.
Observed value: 80
